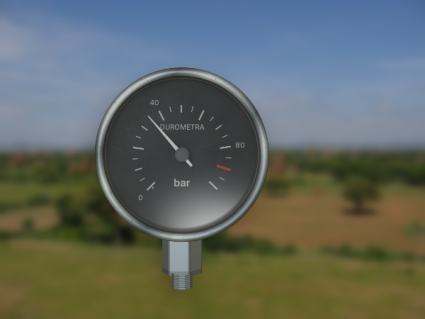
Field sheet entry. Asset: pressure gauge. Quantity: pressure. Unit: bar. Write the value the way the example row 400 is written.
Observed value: 35
